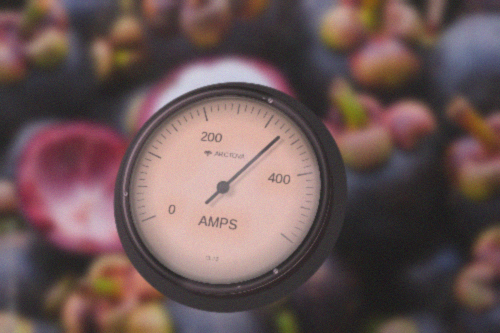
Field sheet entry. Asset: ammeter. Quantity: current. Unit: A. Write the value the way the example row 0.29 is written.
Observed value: 330
